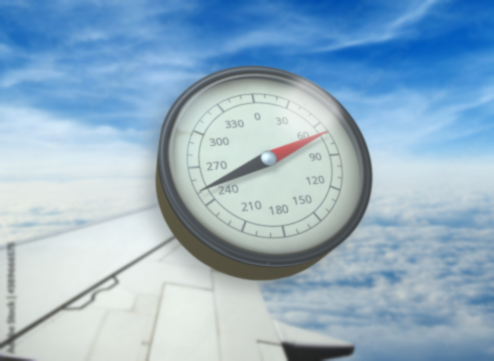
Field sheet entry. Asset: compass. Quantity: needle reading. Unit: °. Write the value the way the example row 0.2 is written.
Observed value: 70
